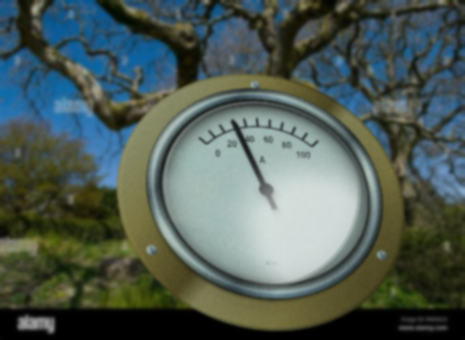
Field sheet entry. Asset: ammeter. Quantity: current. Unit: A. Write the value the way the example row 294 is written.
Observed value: 30
